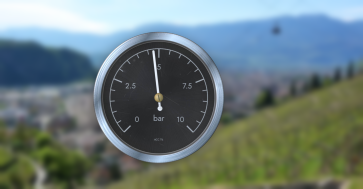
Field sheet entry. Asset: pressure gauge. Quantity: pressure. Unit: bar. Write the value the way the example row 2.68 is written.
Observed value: 4.75
